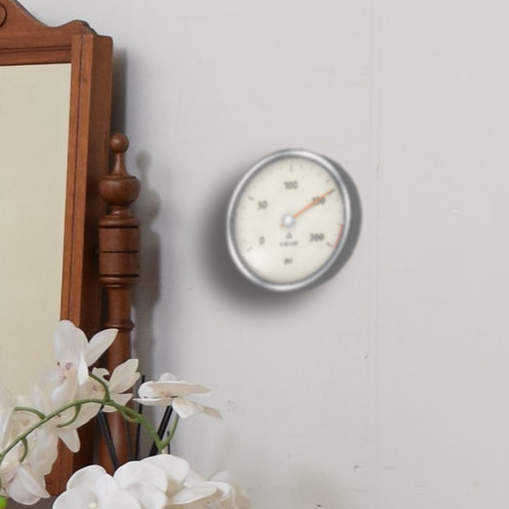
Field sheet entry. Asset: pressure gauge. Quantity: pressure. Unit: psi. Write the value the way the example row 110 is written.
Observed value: 150
